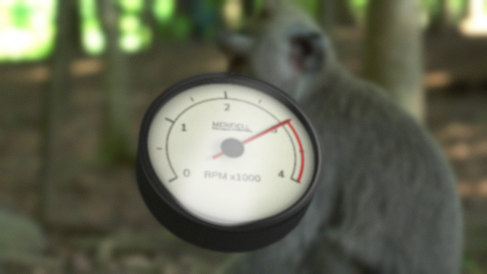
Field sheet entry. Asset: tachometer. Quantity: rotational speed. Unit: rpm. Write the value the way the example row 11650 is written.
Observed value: 3000
